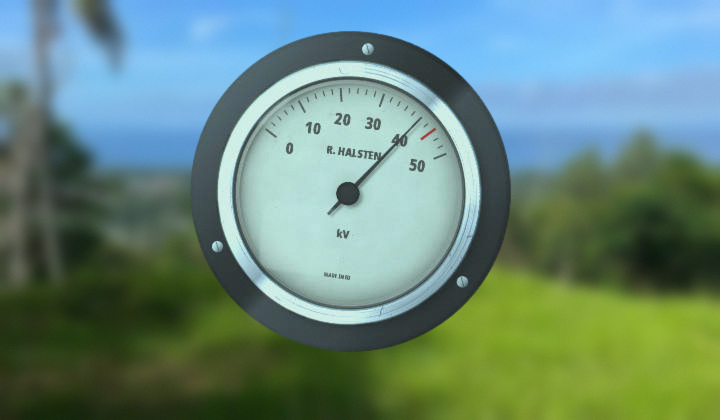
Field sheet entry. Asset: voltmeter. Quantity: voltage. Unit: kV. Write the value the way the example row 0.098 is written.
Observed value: 40
